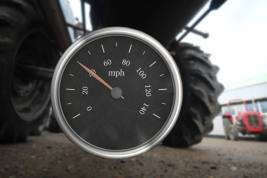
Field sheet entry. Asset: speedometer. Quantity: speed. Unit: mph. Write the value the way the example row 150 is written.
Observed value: 40
